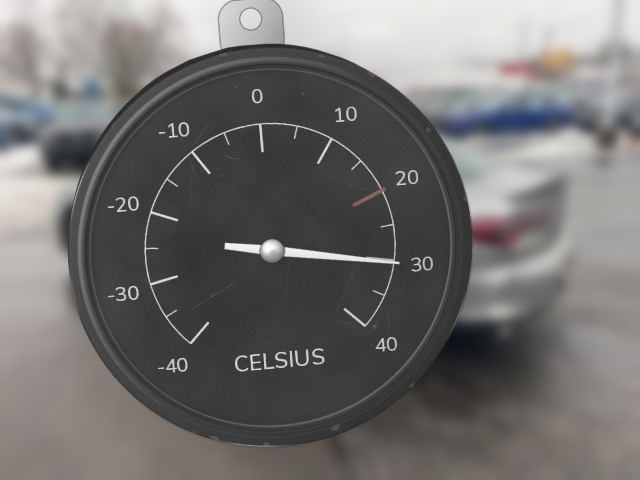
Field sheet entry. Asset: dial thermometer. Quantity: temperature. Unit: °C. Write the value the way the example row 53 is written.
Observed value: 30
